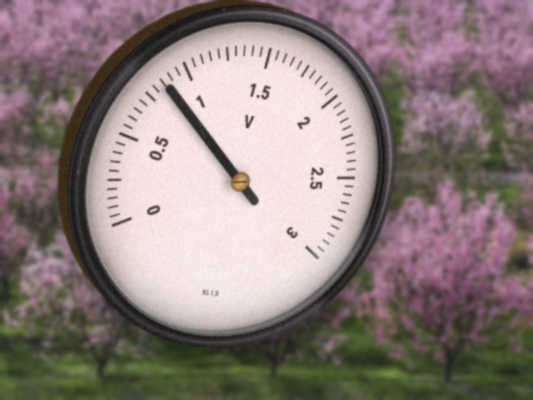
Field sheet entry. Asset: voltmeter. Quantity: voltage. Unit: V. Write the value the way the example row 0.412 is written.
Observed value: 0.85
